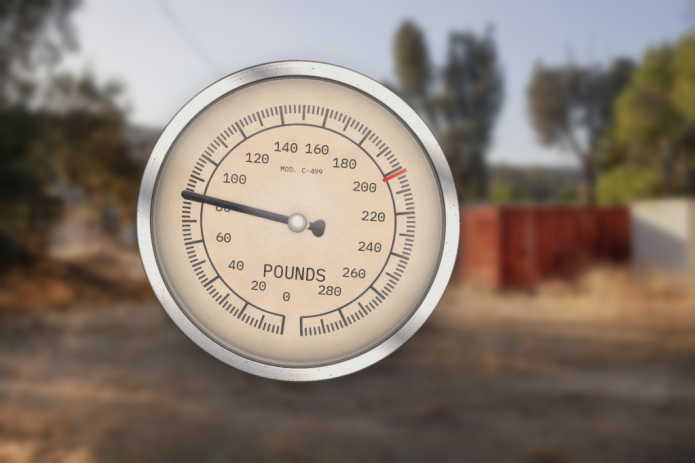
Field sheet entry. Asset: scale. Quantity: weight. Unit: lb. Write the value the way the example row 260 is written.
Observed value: 82
